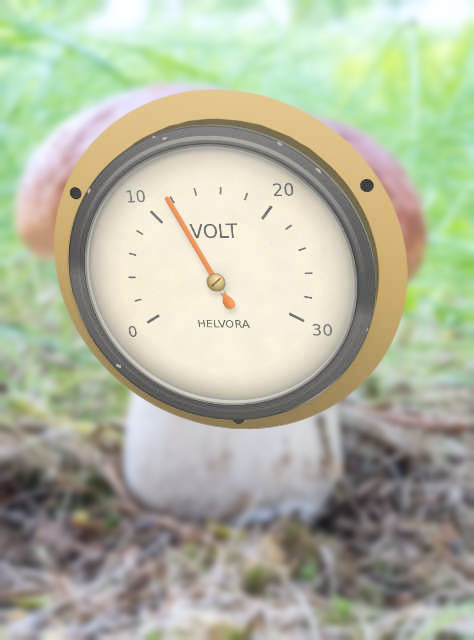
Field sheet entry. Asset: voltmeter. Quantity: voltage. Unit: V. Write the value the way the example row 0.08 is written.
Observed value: 12
